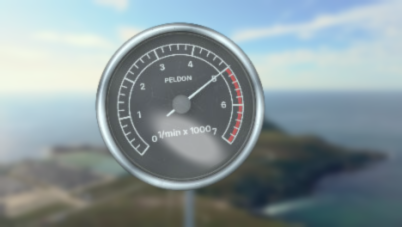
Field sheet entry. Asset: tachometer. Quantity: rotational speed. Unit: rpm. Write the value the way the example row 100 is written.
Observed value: 5000
